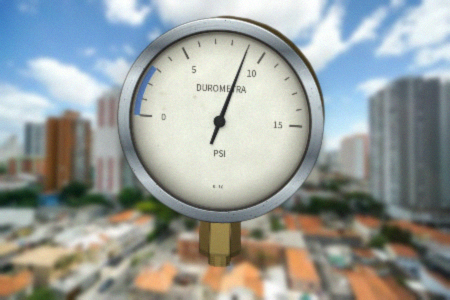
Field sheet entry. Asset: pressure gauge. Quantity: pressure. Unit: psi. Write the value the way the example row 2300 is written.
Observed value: 9
